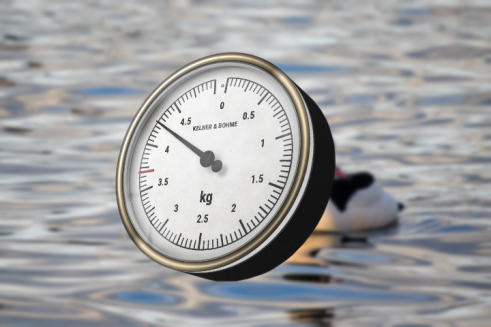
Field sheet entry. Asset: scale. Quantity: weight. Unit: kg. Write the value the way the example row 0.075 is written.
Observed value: 4.25
